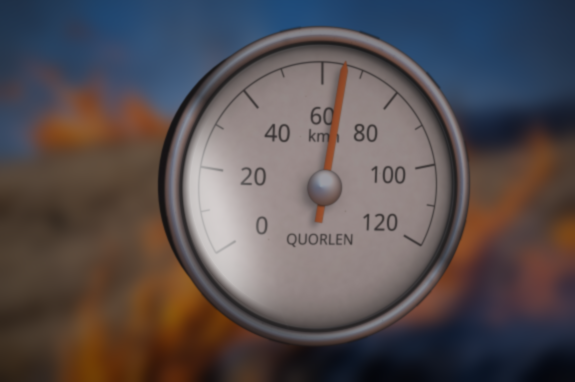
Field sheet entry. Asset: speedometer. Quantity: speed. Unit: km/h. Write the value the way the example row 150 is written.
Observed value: 65
